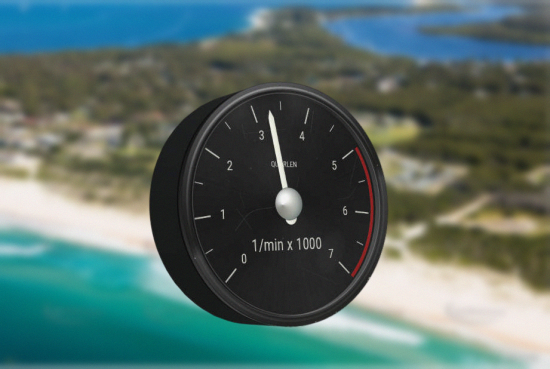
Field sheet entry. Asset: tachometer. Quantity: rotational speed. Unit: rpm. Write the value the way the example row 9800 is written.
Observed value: 3250
